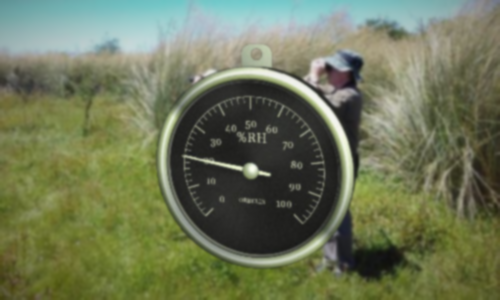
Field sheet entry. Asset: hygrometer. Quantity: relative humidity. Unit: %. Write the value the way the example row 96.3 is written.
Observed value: 20
